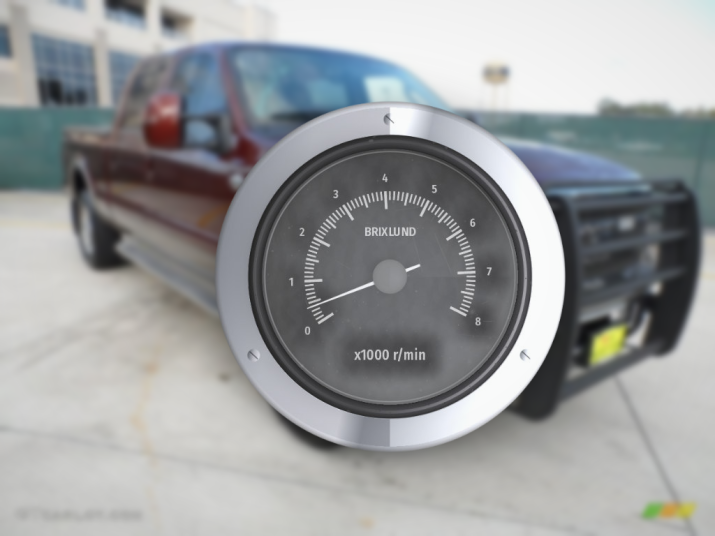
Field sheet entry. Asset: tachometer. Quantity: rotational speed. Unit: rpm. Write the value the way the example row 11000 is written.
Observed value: 400
